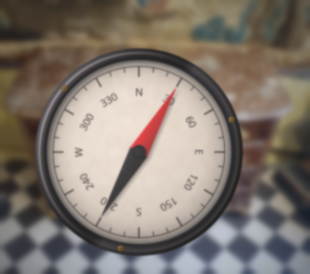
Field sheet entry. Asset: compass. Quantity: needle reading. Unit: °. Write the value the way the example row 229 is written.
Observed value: 30
